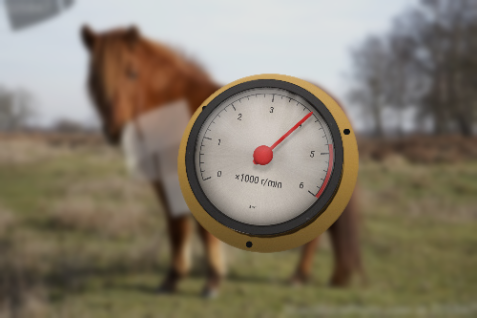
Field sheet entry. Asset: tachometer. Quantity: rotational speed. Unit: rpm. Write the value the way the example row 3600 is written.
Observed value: 4000
